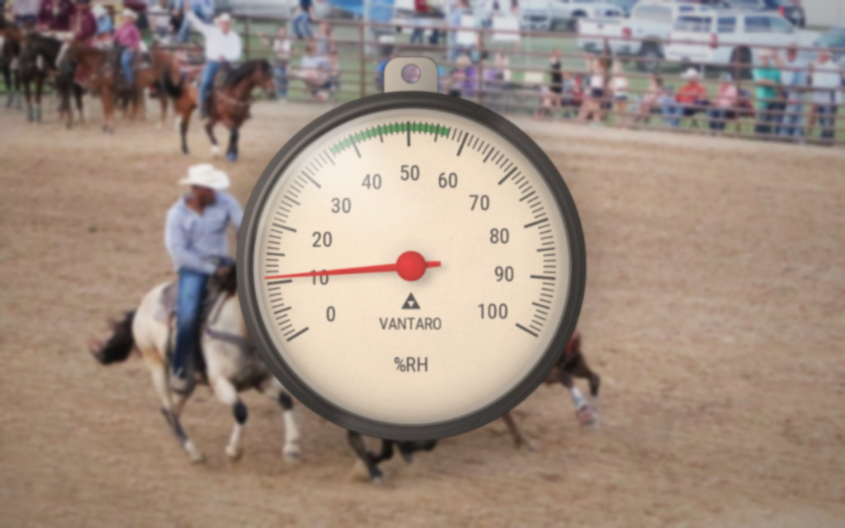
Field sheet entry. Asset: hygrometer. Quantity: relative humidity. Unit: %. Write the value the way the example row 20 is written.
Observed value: 11
